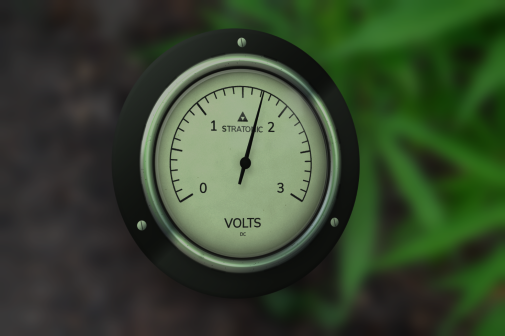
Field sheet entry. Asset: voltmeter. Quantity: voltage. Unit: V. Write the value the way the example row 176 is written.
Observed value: 1.7
